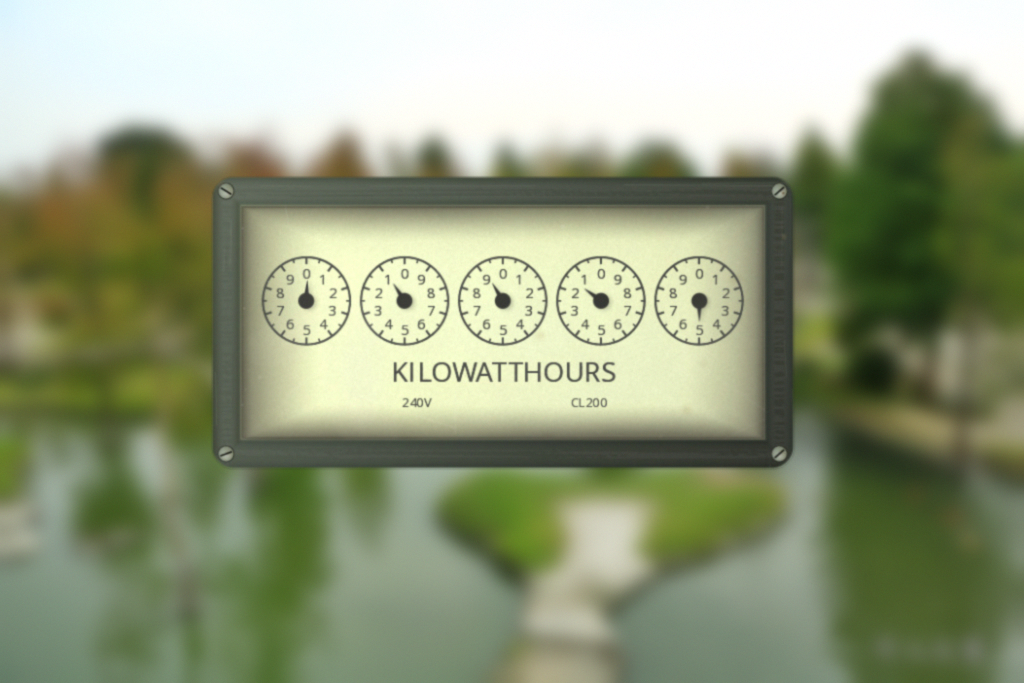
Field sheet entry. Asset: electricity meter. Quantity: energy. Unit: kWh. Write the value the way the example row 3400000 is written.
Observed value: 915
